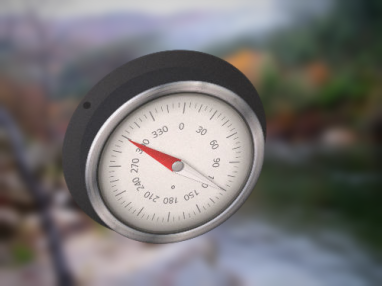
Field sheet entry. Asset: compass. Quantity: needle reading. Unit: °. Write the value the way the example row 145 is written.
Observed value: 300
